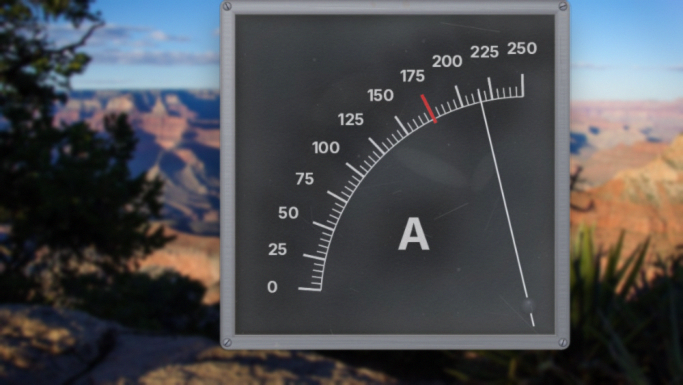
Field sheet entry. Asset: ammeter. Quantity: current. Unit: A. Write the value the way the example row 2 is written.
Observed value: 215
